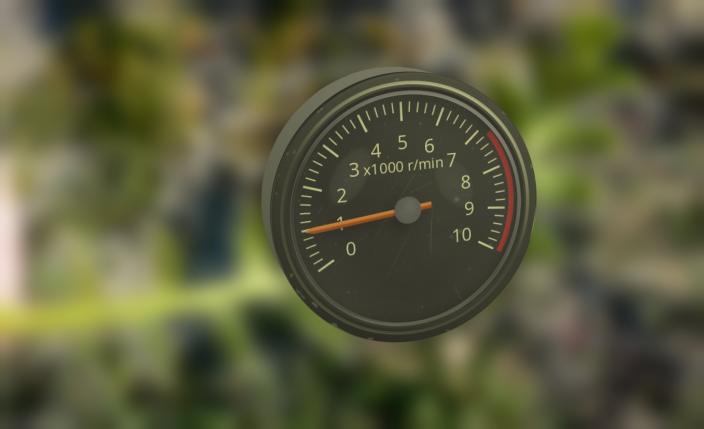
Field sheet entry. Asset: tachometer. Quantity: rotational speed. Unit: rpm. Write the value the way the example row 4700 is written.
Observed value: 1000
